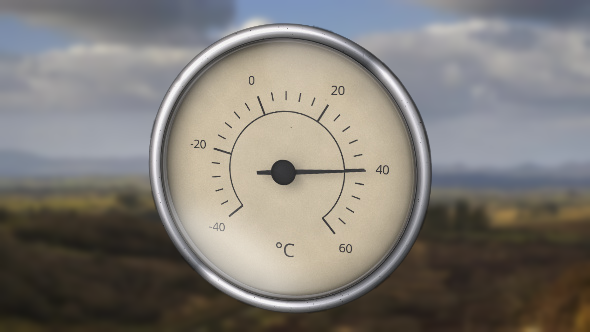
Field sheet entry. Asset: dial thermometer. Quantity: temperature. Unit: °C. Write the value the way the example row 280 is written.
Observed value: 40
